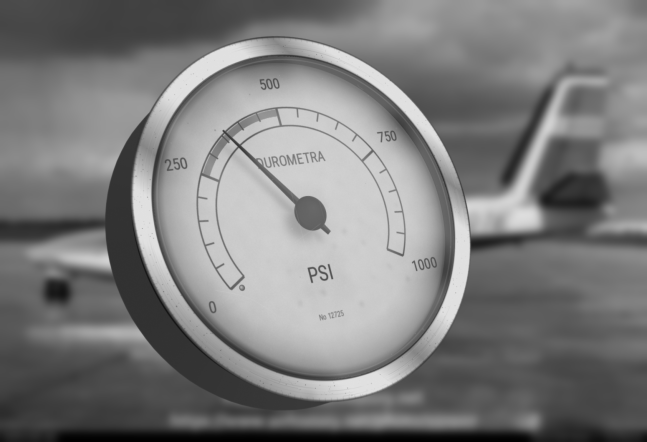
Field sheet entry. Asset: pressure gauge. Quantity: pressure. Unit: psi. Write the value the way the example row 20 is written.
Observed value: 350
